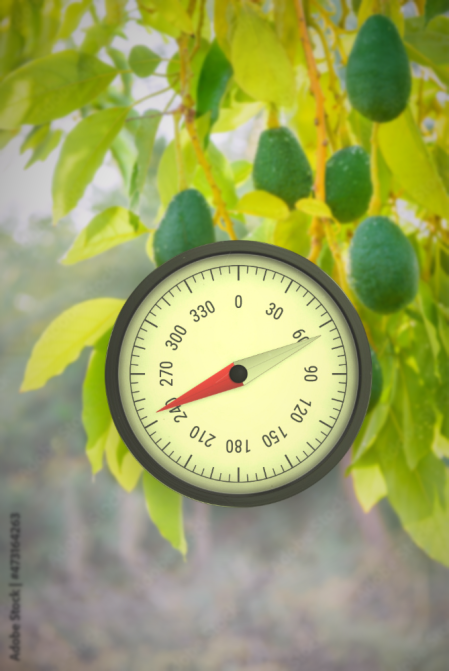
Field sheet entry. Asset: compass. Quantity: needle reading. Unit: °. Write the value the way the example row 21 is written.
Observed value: 245
